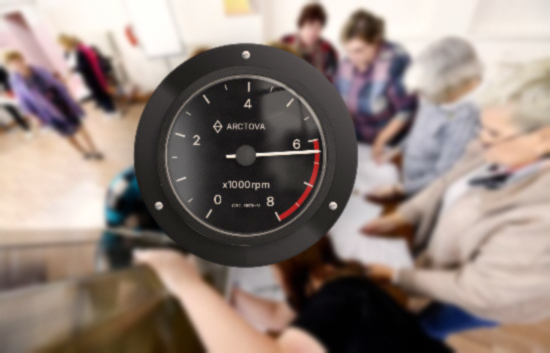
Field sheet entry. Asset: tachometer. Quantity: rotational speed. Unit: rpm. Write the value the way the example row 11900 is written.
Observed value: 6250
